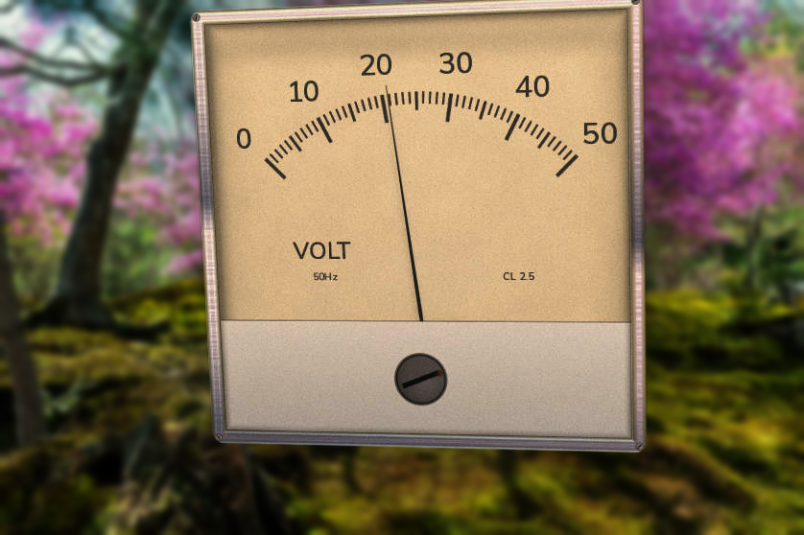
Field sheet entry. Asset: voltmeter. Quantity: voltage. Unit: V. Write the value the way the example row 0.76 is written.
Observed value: 21
